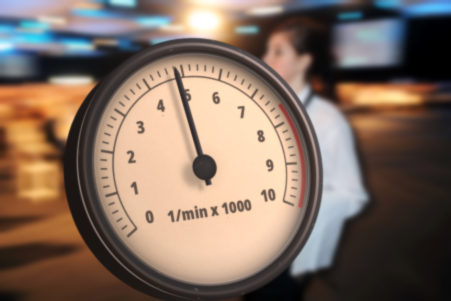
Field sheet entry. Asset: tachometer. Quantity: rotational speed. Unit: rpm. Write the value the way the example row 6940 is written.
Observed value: 4800
